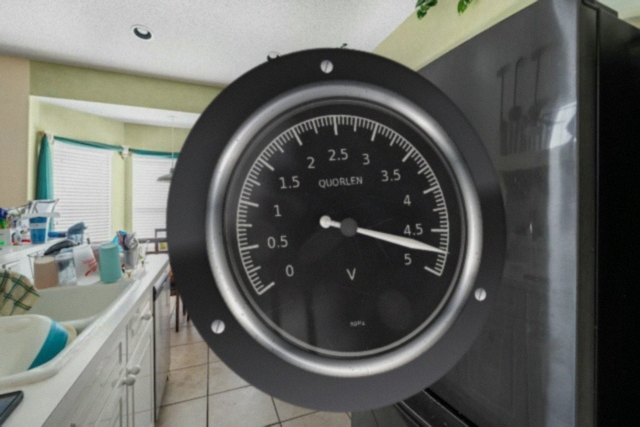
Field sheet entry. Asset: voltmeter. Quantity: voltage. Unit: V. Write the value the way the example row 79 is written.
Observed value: 4.75
